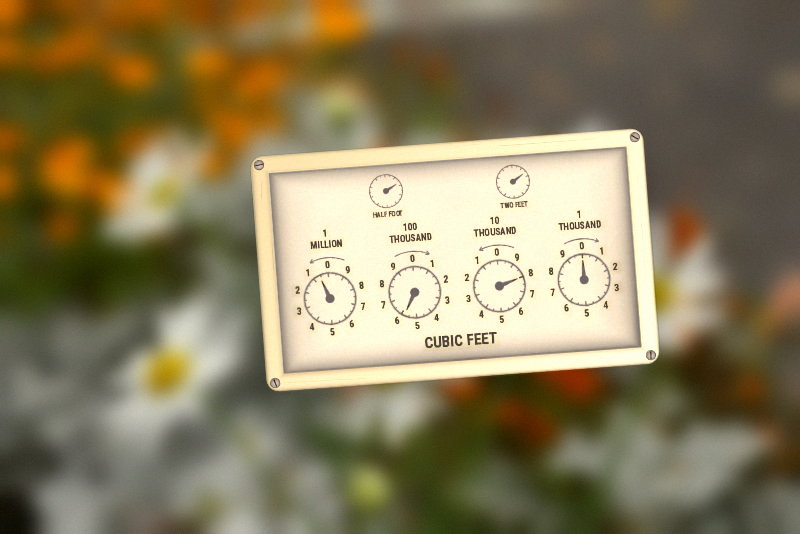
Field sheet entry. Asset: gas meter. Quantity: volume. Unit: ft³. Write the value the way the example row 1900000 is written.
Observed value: 58000
